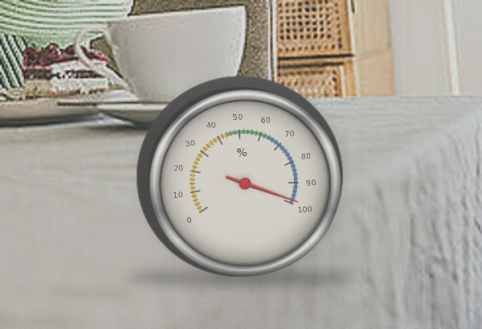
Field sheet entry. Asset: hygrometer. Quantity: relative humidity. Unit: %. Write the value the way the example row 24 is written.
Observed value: 98
